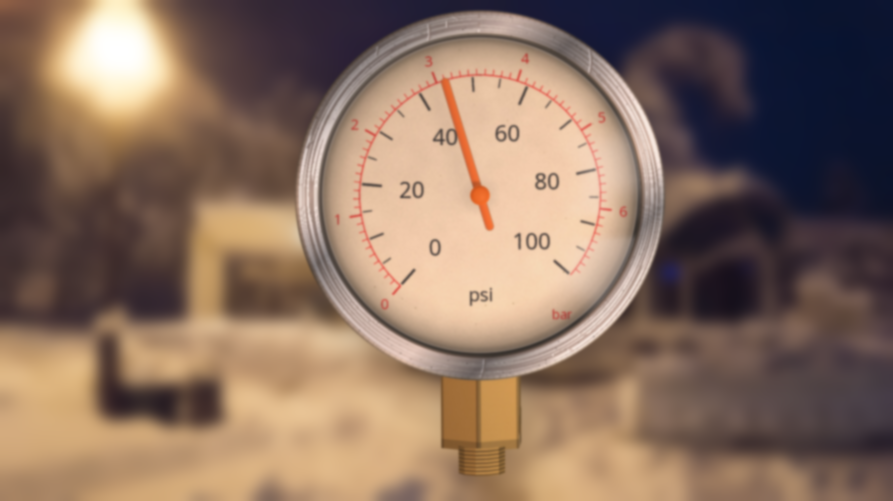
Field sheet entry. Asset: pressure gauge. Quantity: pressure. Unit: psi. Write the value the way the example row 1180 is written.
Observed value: 45
